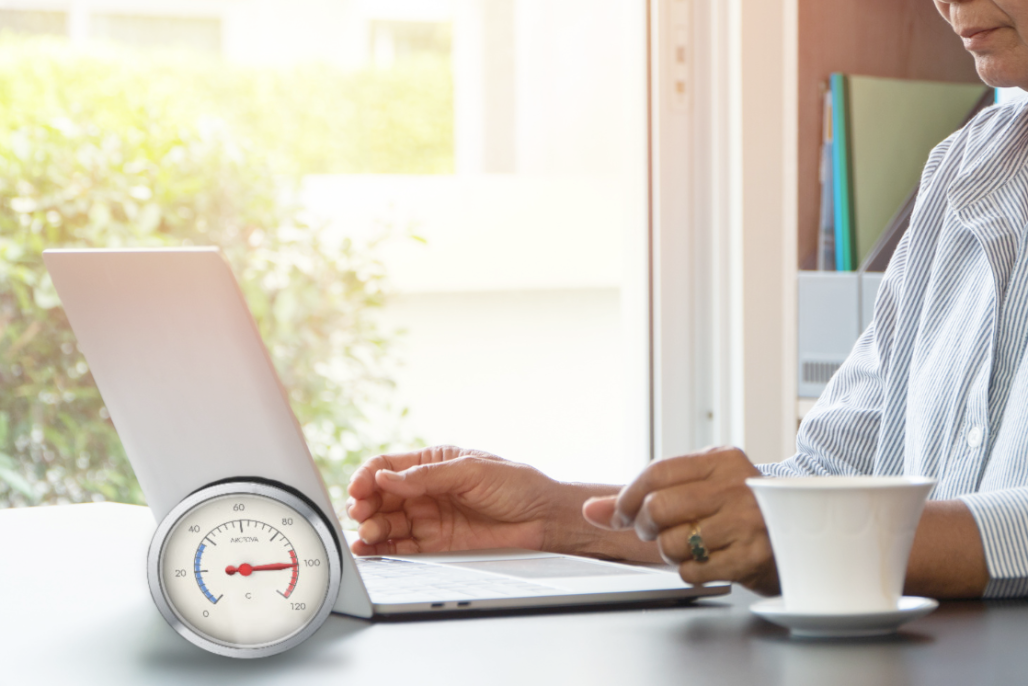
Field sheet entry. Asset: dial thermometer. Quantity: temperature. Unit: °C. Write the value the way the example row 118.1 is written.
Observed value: 100
